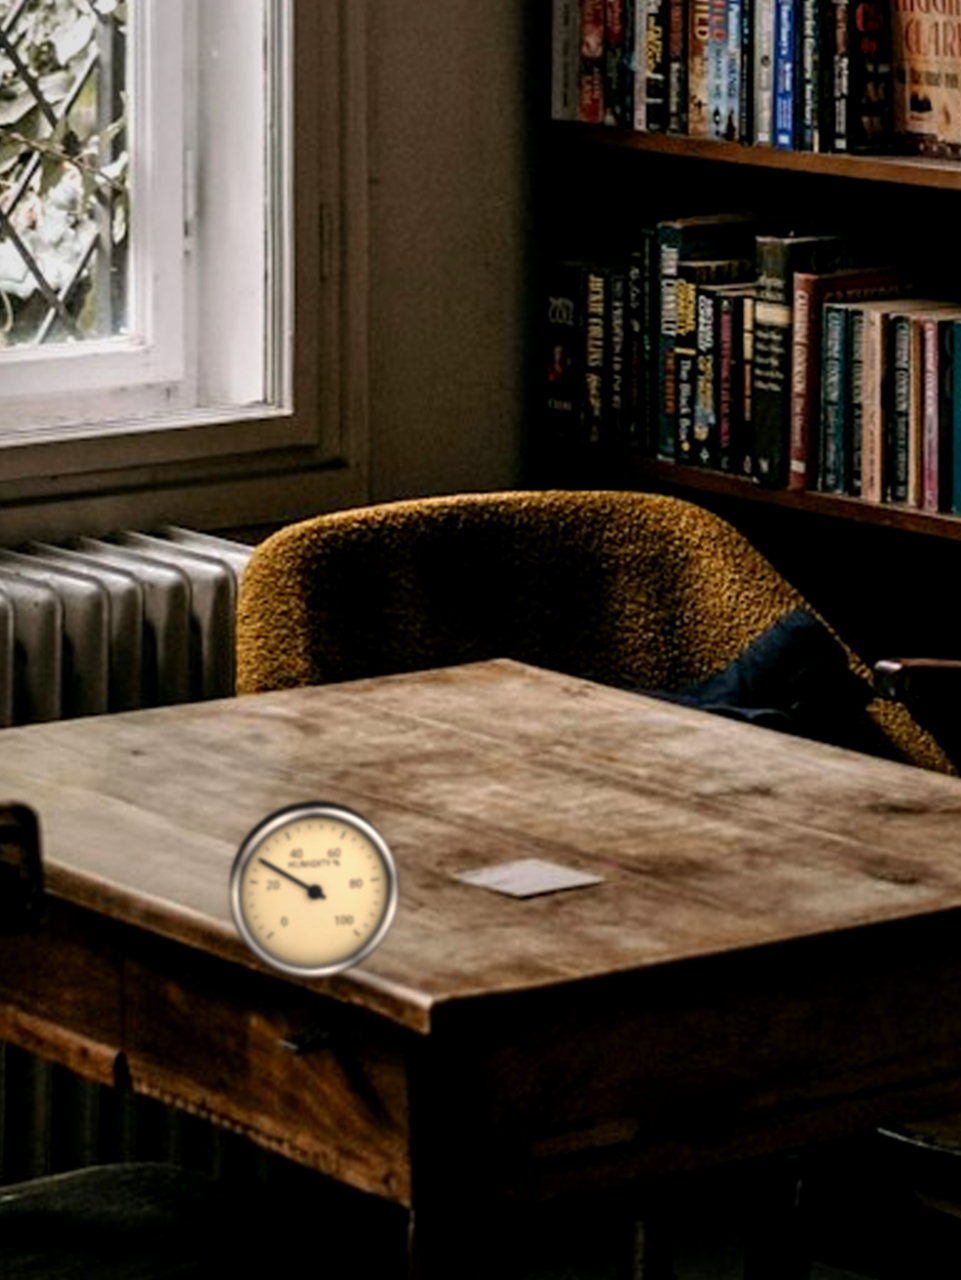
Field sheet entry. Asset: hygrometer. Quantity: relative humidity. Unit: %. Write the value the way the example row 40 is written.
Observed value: 28
